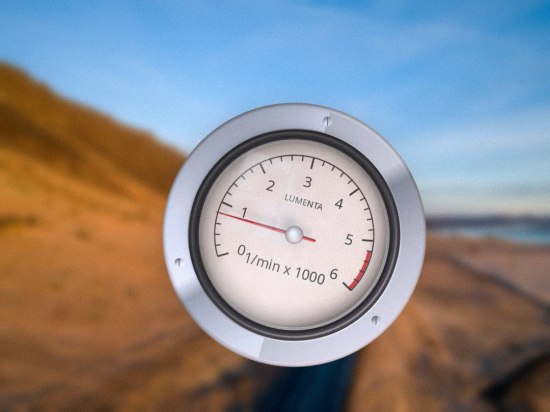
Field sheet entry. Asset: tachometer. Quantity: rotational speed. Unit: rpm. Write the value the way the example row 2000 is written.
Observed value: 800
